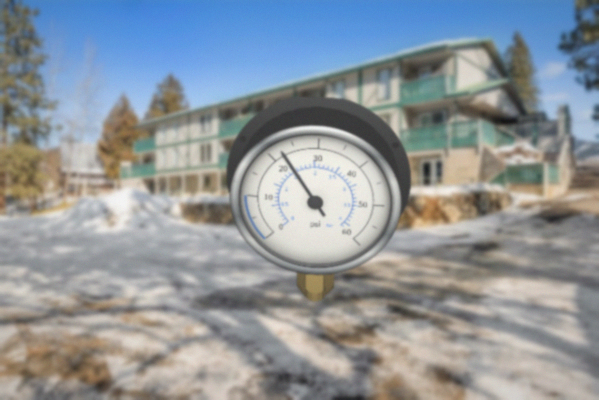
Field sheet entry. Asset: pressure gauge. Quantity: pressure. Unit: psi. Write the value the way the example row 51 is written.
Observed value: 22.5
